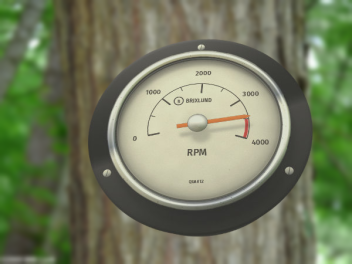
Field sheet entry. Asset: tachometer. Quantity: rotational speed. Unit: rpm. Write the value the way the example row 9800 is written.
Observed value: 3500
